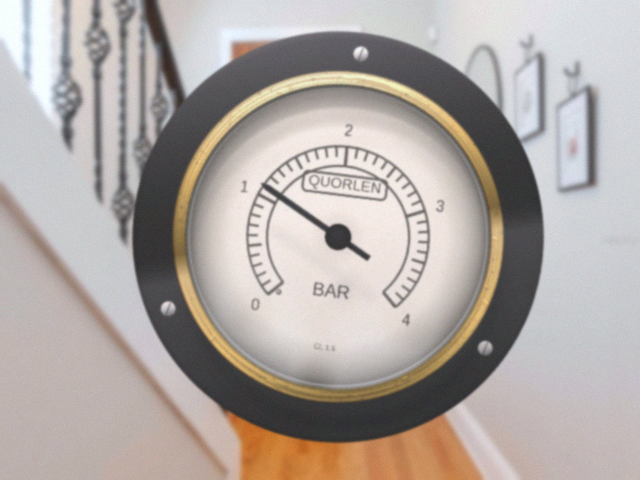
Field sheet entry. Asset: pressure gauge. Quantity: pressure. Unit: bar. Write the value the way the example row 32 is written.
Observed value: 1.1
